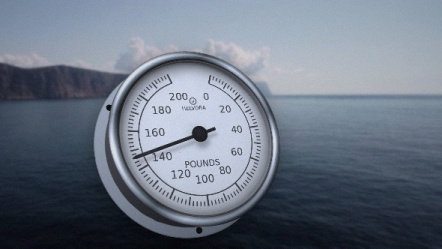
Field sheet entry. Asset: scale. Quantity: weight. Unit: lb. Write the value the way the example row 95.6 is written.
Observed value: 146
